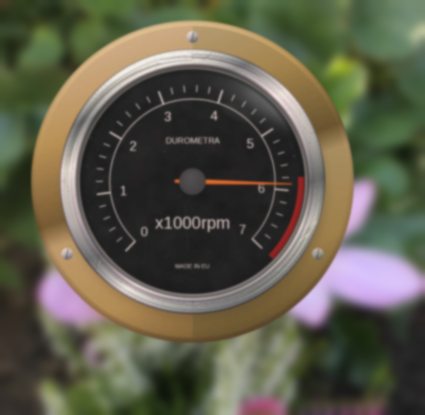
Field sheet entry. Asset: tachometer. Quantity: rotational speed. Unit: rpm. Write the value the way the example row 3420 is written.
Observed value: 5900
